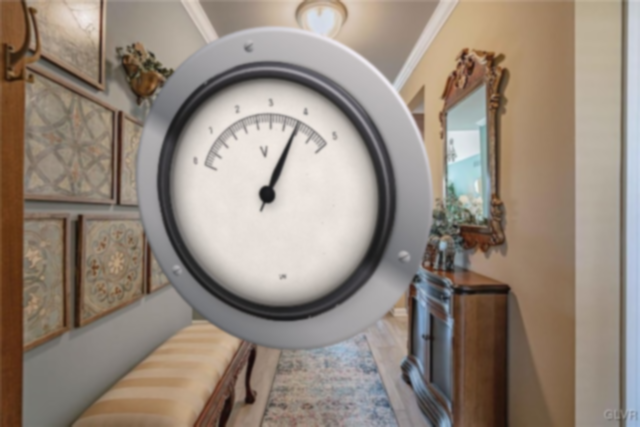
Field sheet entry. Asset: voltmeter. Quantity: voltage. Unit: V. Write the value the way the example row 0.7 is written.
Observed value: 4
